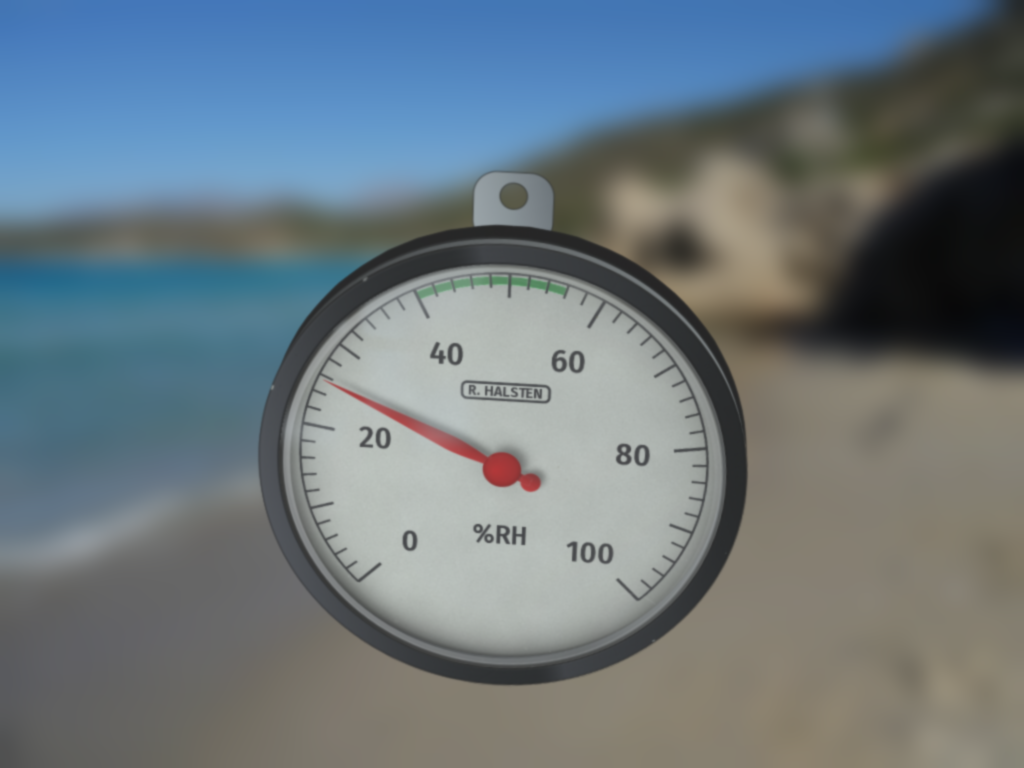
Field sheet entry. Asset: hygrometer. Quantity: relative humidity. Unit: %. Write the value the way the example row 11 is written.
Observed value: 26
